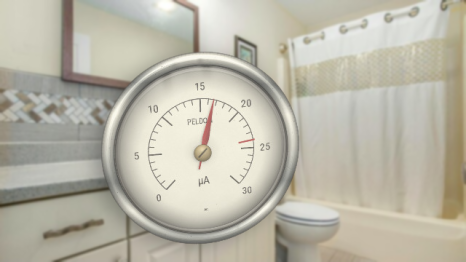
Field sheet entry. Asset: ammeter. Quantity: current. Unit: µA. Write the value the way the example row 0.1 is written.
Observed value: 16.5
